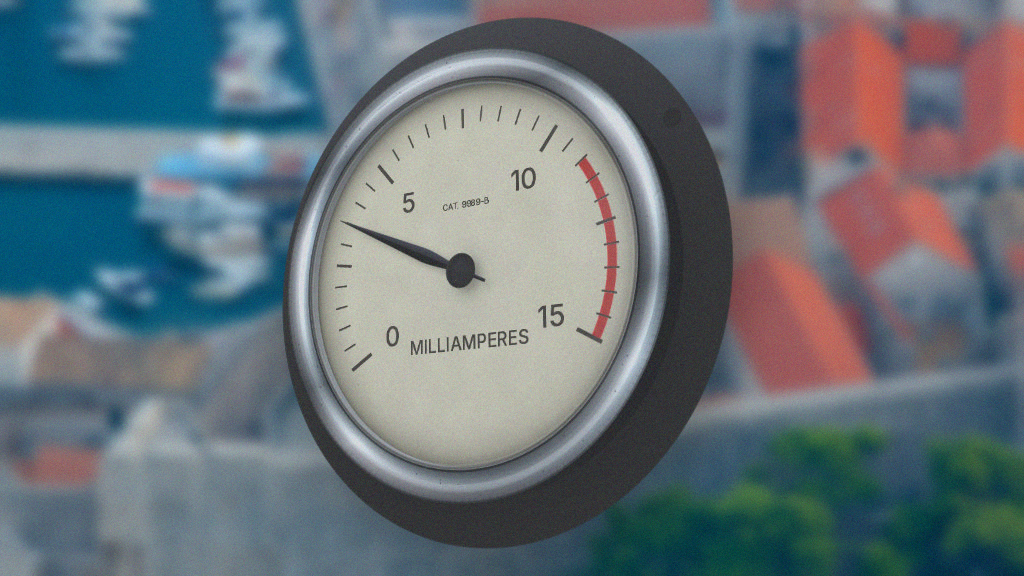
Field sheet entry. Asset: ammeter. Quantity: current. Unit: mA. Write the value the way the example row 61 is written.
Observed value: 3.5
